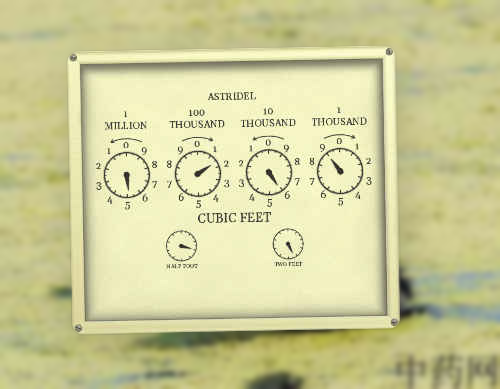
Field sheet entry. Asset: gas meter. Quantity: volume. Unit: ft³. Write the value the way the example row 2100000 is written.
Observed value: 515900
